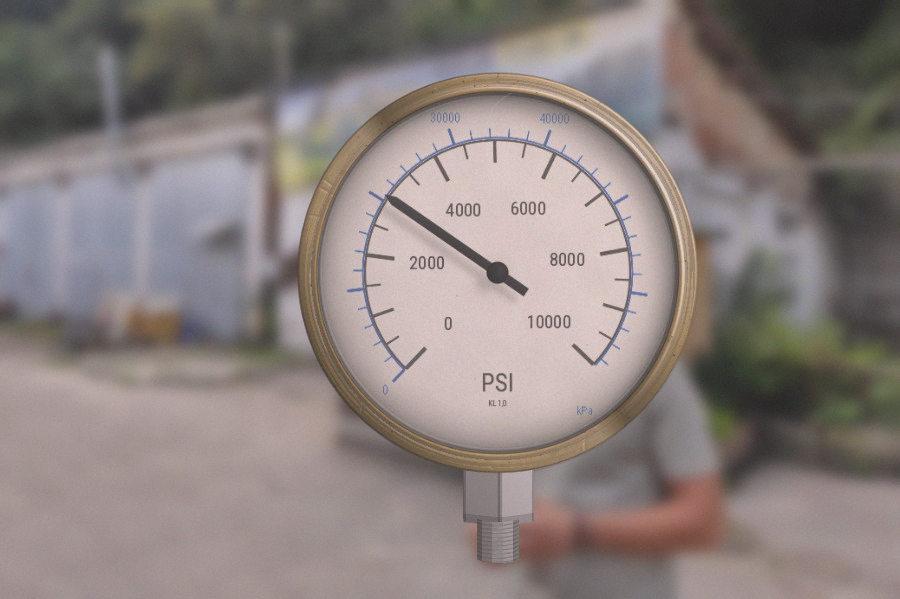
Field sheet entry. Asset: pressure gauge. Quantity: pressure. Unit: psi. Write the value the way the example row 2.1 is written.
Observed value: 3000
